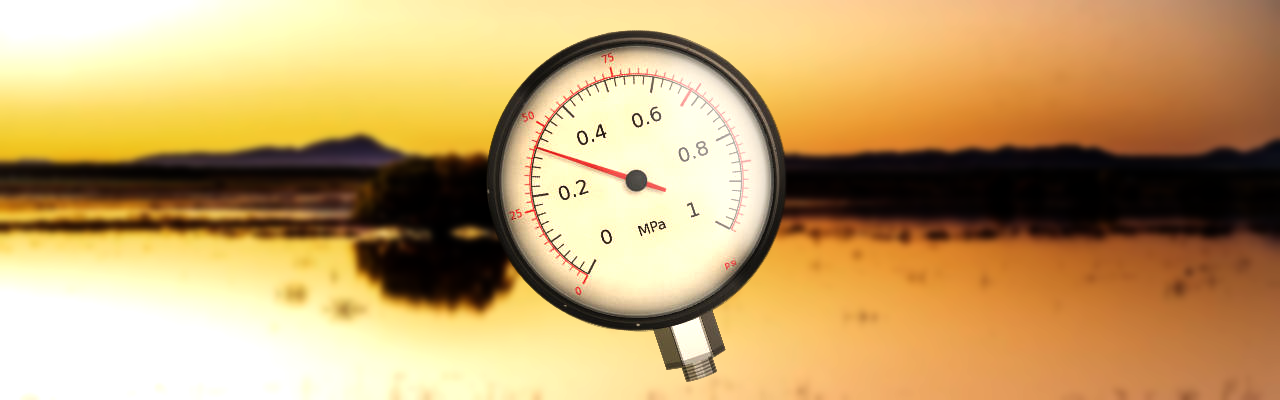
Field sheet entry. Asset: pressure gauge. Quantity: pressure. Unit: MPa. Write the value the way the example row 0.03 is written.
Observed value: 0.3
